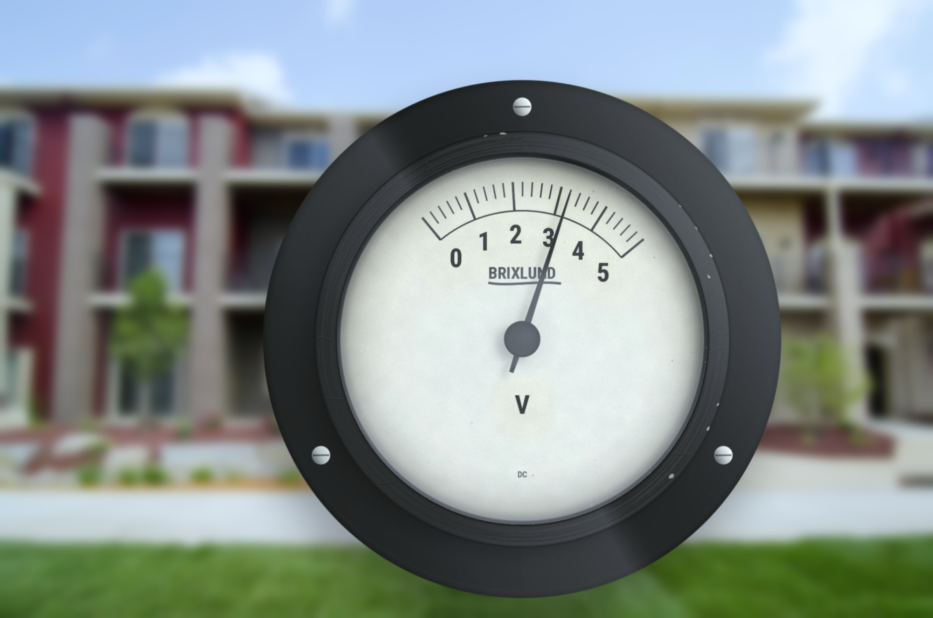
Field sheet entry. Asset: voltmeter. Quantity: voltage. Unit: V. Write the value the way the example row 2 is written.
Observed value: 3.2
